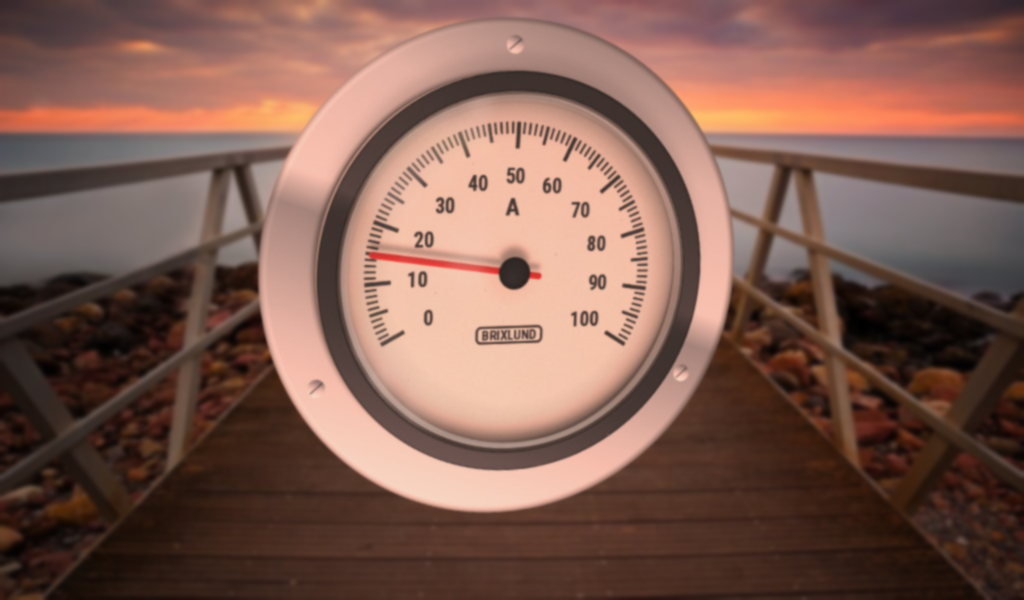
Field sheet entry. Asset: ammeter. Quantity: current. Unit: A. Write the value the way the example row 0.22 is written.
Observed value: 15
